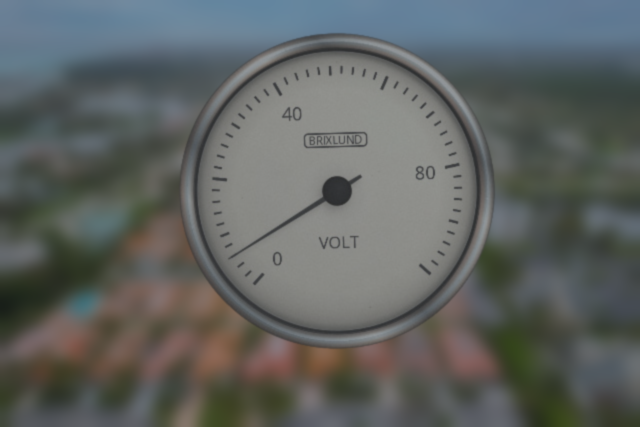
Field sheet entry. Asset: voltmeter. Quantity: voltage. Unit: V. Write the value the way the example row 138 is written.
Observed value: 6
